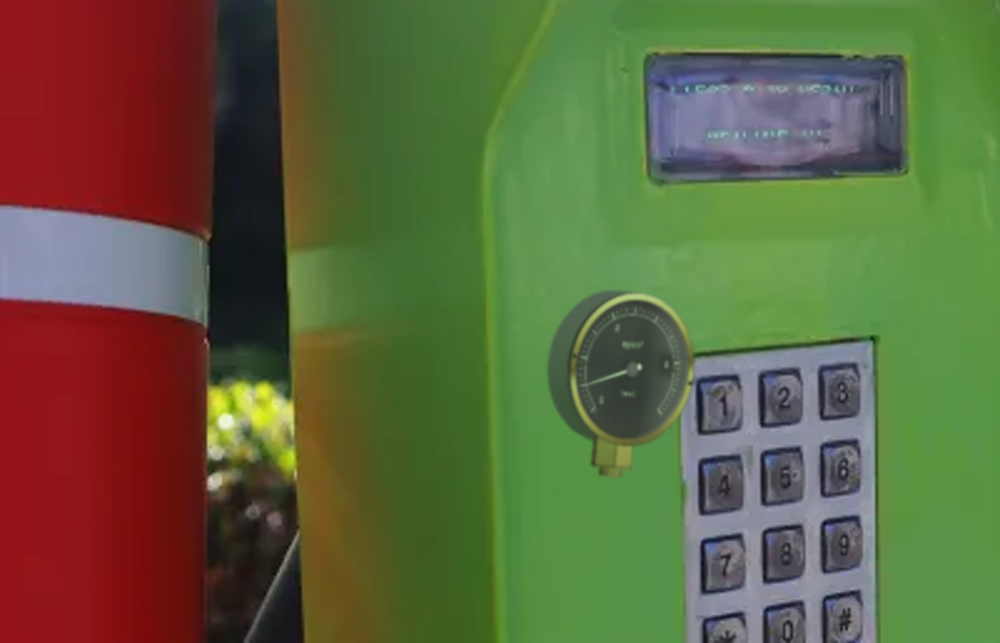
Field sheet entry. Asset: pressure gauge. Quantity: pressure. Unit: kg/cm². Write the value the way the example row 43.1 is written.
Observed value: 1
